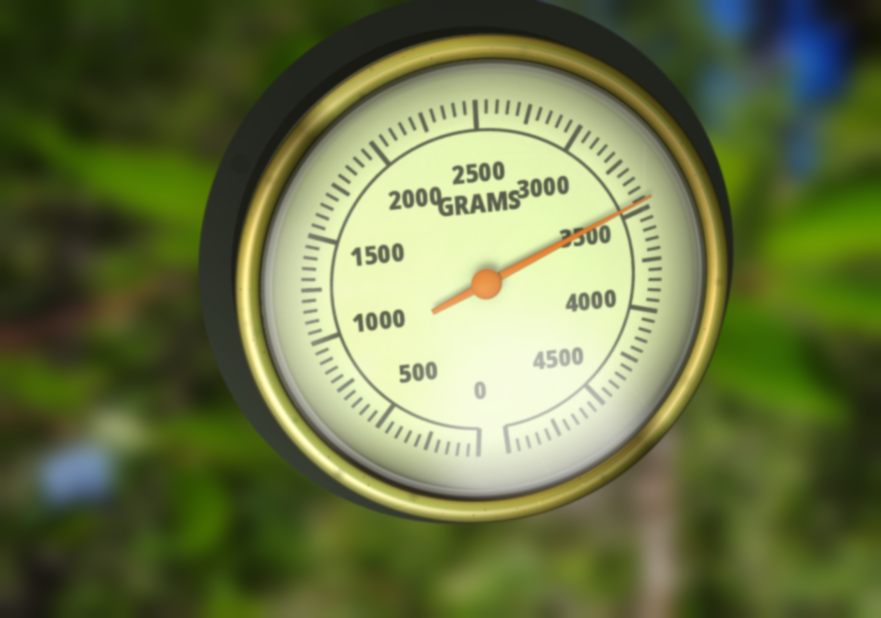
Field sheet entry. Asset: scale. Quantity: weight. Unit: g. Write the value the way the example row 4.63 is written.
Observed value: 3450
